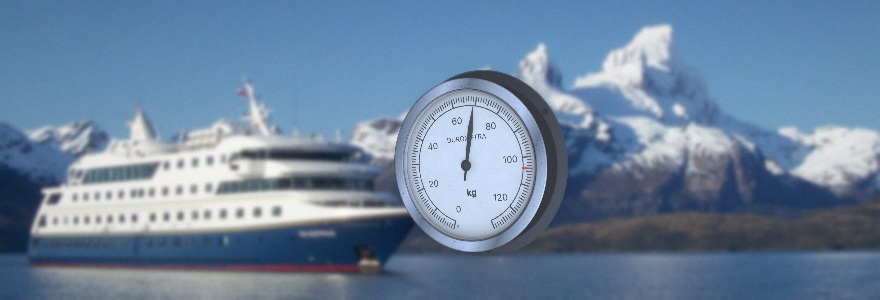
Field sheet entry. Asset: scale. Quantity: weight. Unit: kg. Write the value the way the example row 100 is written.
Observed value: 70
